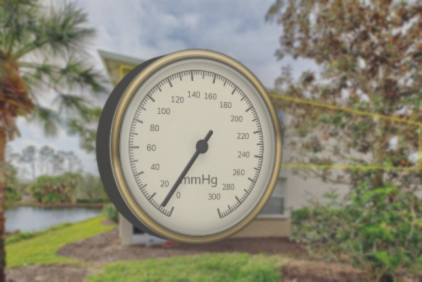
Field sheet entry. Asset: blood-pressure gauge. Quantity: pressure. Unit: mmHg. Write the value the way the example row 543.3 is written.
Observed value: 10
